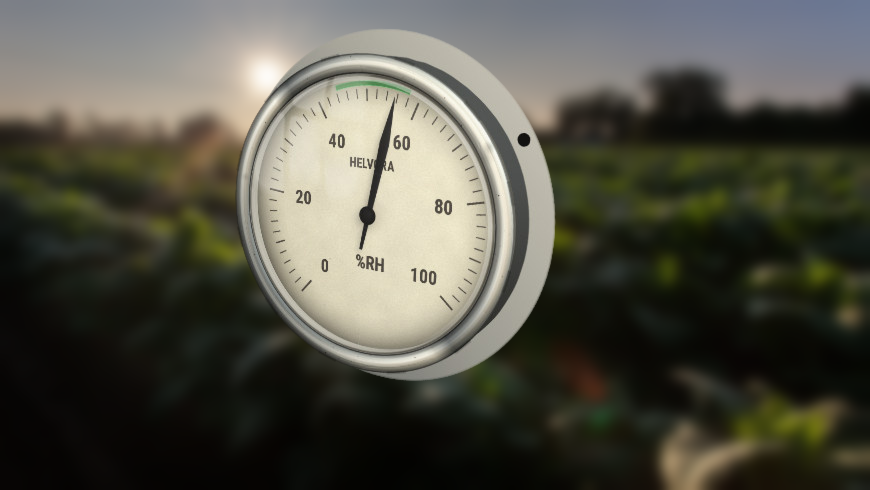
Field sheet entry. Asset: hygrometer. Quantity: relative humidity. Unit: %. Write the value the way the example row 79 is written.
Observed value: 56
